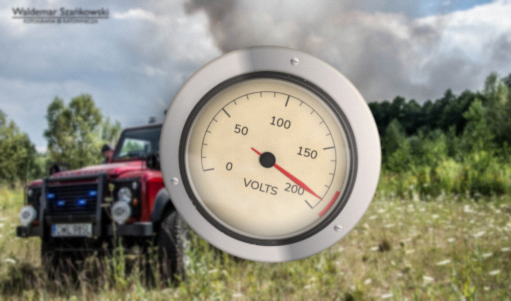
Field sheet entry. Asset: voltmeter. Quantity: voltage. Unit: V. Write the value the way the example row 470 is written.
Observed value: 190
